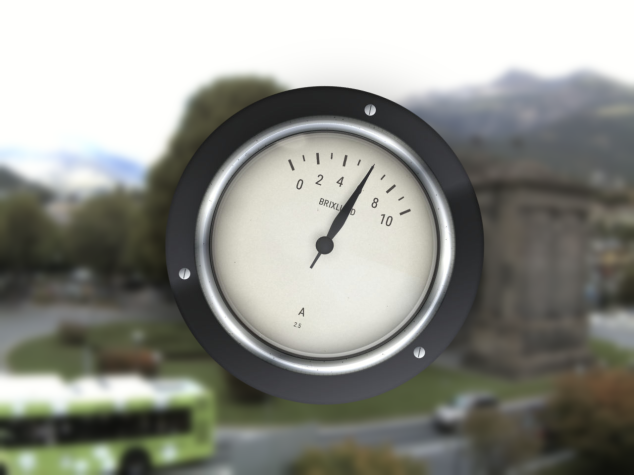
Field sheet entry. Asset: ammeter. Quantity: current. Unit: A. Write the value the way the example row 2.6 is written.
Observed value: 6
